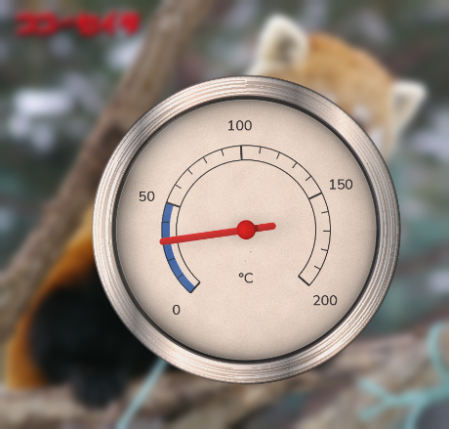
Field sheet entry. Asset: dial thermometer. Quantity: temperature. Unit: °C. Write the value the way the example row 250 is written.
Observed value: 30
